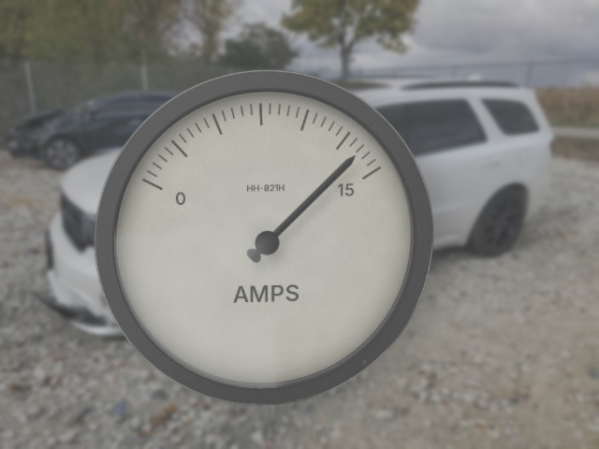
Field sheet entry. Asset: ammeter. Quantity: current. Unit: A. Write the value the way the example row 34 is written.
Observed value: 13.5
